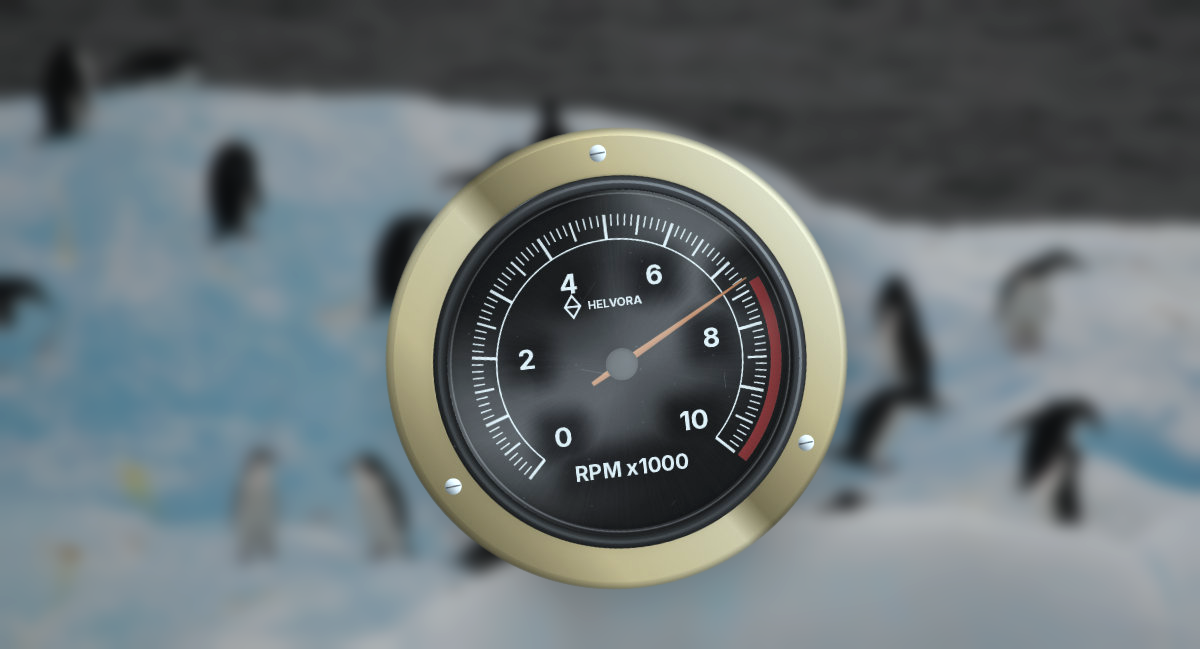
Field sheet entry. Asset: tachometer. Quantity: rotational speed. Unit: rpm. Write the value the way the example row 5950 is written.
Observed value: 7300
